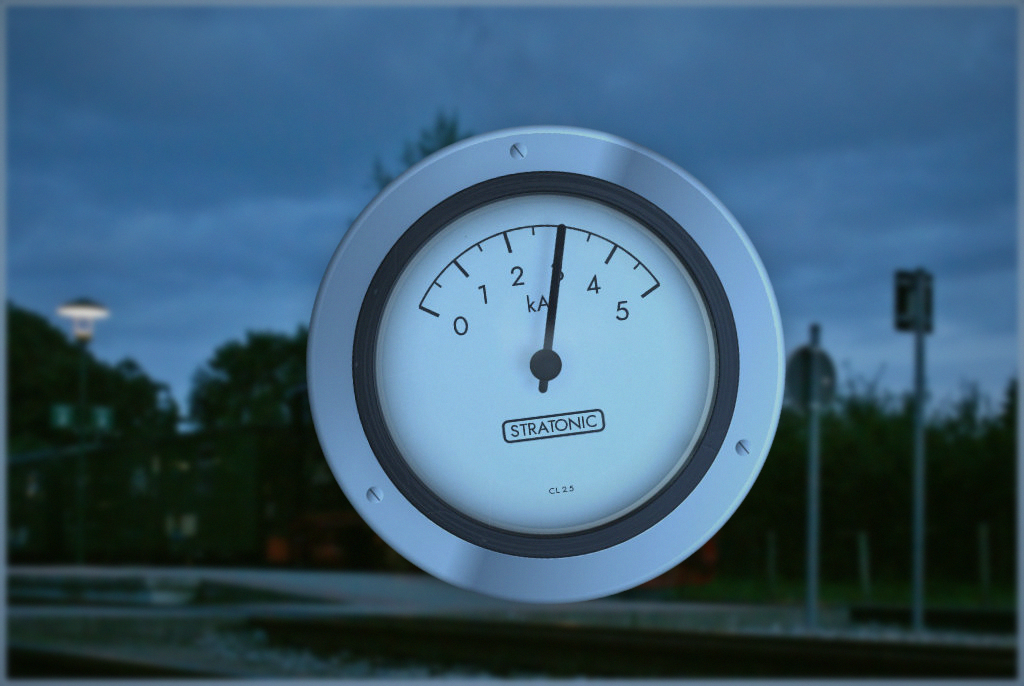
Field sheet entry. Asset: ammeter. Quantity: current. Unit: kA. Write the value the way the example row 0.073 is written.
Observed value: 3
